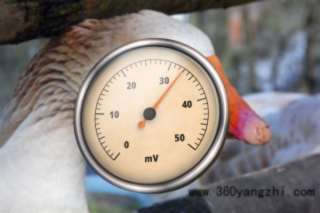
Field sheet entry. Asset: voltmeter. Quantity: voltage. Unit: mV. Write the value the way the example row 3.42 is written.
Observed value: 33
